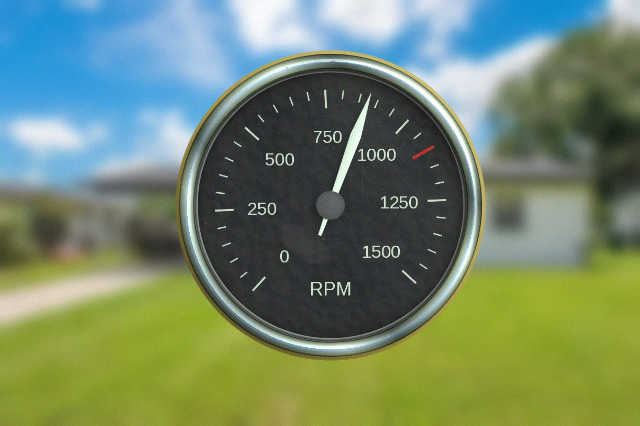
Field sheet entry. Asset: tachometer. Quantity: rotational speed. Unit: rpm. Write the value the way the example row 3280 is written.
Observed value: 875
